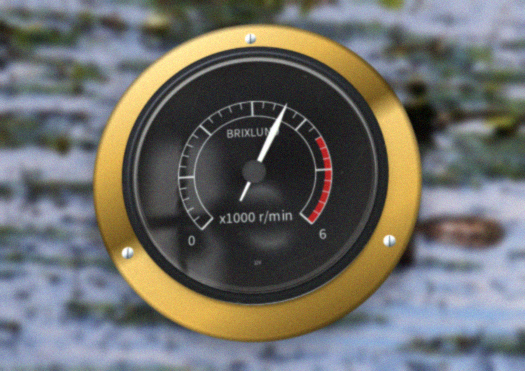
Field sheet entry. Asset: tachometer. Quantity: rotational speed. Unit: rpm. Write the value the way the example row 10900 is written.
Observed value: 3600
